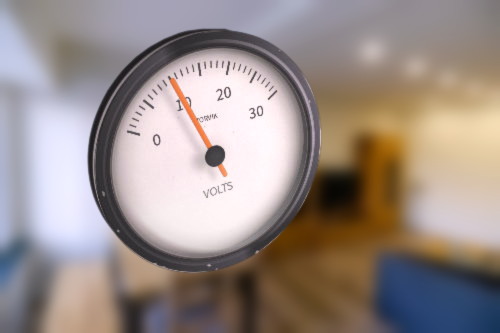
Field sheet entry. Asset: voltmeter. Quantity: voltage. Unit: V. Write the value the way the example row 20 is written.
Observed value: 10
